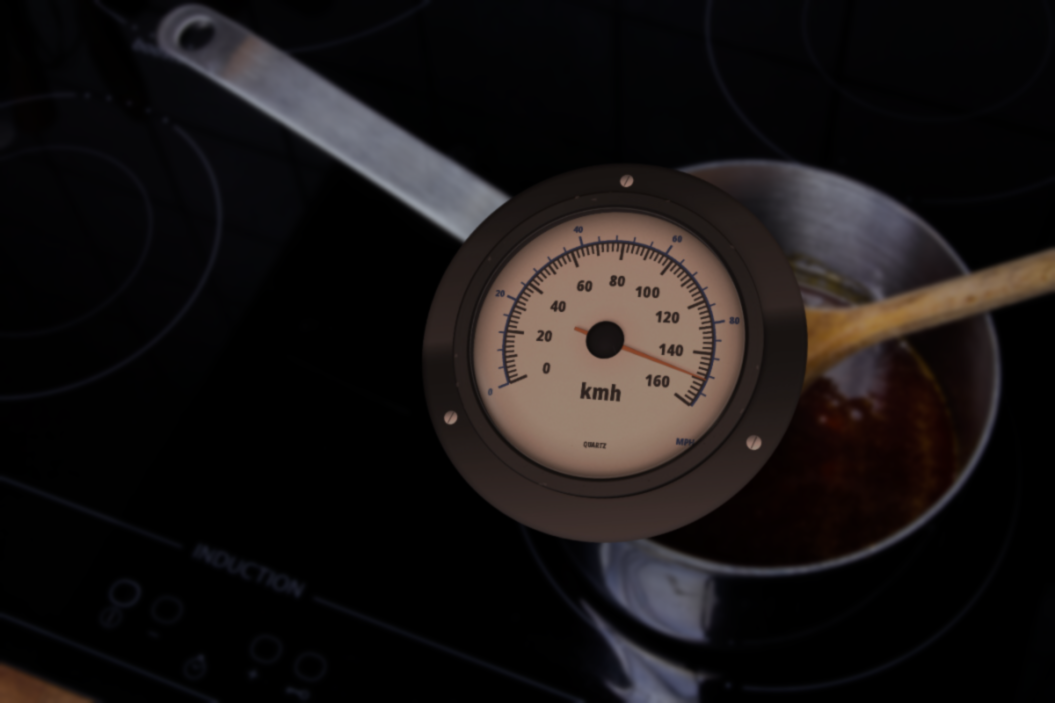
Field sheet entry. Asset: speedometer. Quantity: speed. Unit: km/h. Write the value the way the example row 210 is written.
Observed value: 150
